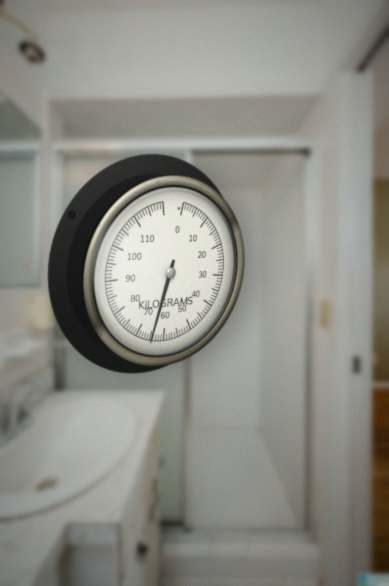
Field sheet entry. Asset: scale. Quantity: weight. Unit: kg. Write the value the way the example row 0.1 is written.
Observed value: 65
